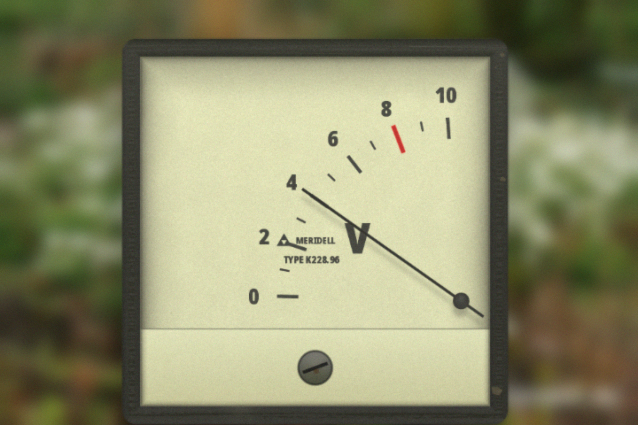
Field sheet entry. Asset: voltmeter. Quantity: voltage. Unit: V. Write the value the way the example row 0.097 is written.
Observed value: 4
